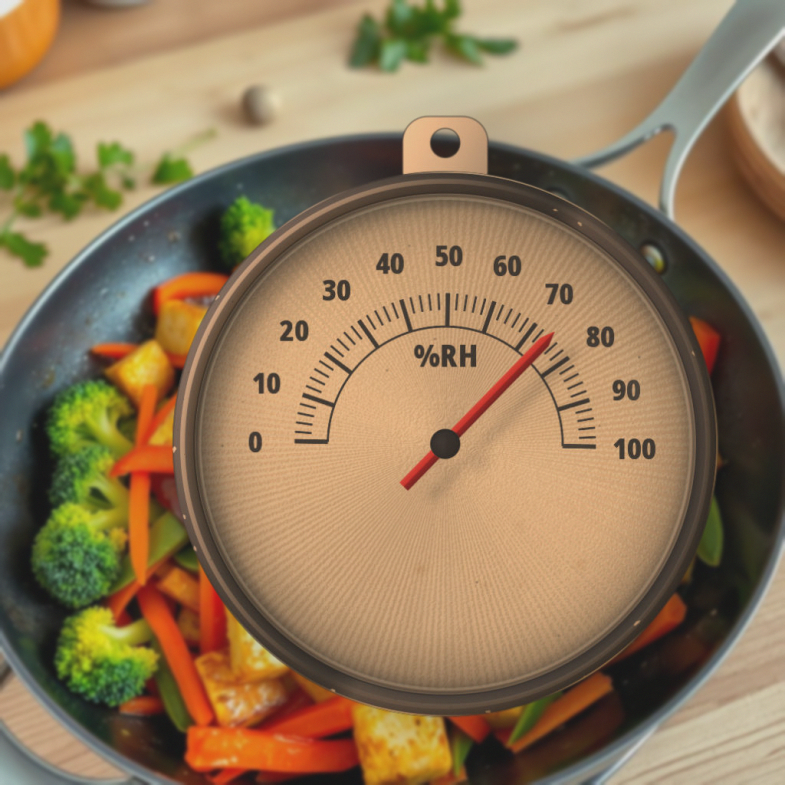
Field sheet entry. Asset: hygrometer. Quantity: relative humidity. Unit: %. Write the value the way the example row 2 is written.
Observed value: 74
